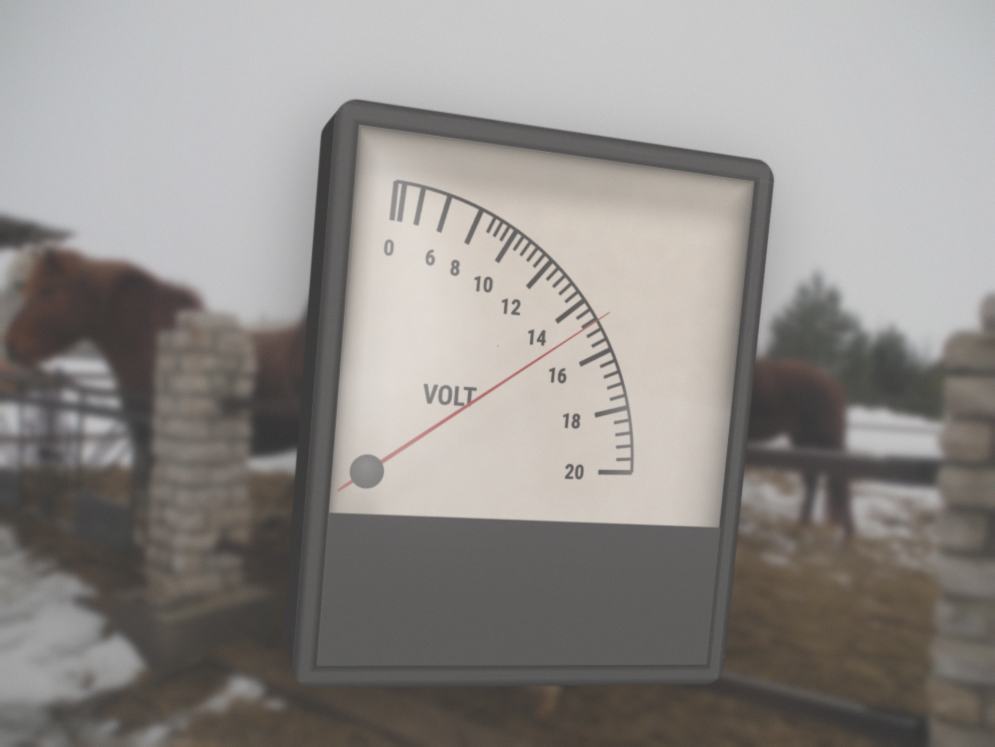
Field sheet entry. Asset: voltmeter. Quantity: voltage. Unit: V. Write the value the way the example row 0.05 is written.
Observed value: 14.8
